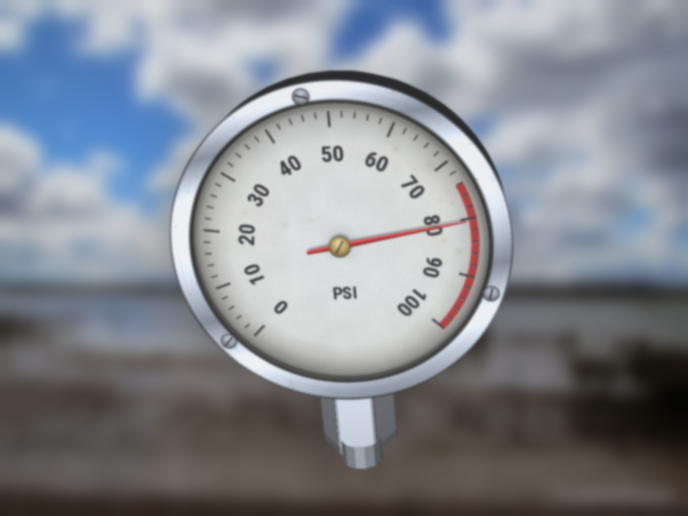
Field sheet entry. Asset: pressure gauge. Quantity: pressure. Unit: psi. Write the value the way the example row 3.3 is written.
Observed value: 80
